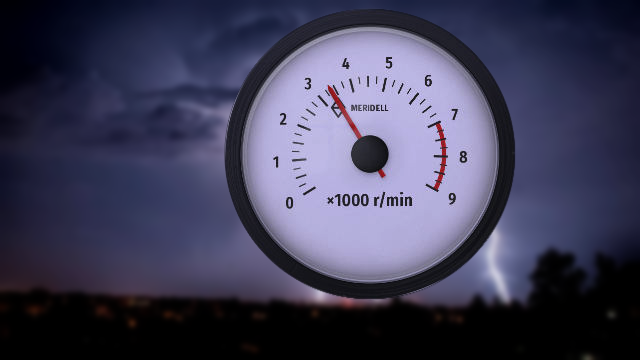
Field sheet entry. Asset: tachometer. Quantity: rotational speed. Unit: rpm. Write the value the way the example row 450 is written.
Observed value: 3375
